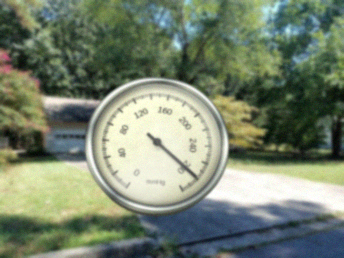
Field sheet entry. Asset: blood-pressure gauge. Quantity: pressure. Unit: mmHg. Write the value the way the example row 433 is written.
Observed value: 280
